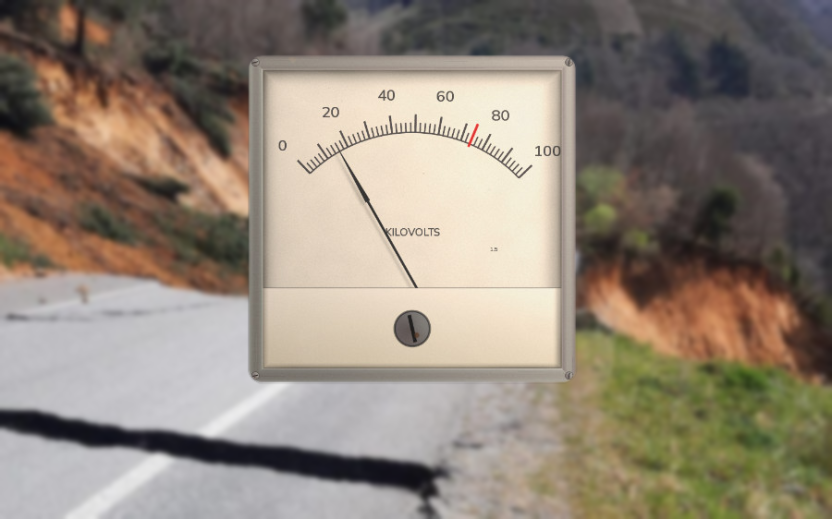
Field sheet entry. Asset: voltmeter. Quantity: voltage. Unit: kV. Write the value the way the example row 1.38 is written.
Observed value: 16
